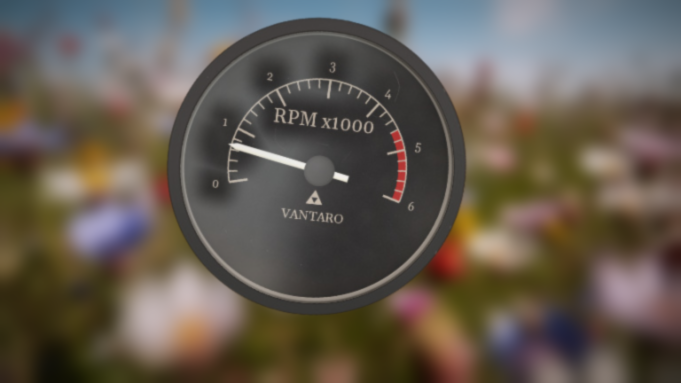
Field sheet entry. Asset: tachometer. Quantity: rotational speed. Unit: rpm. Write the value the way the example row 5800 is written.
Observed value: 700
